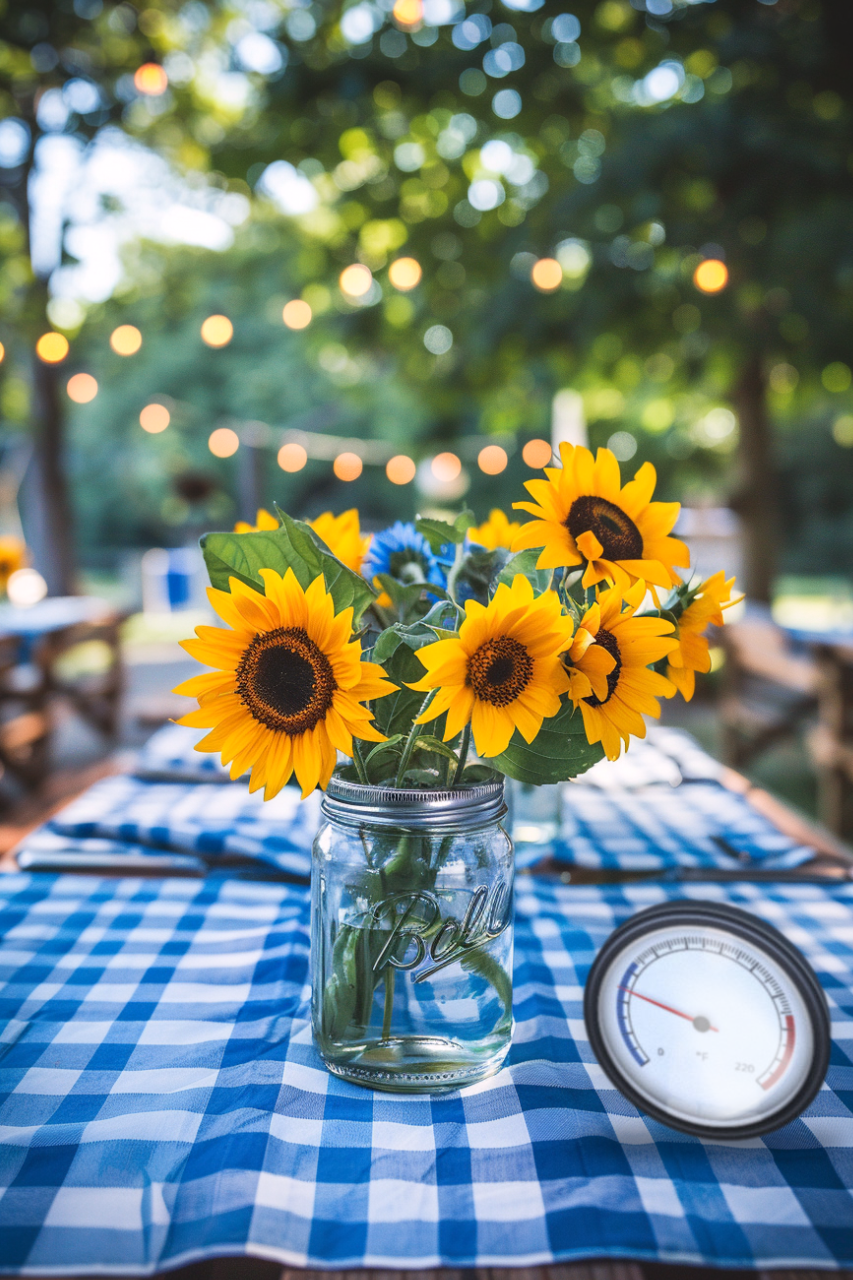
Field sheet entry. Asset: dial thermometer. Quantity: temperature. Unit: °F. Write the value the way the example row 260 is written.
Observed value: 50
